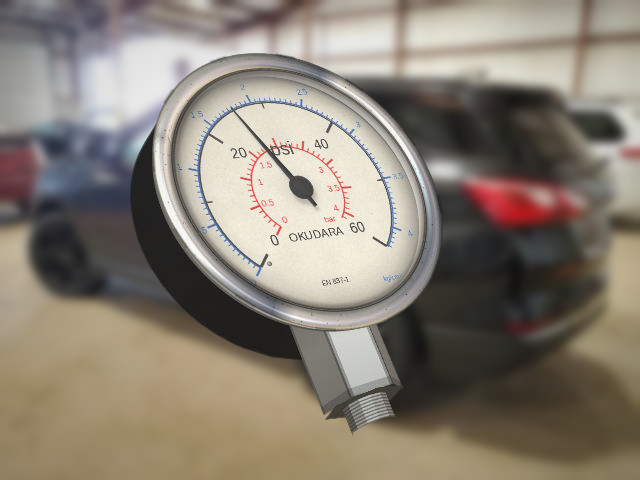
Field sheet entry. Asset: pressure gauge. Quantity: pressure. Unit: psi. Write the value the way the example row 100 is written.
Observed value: 25
